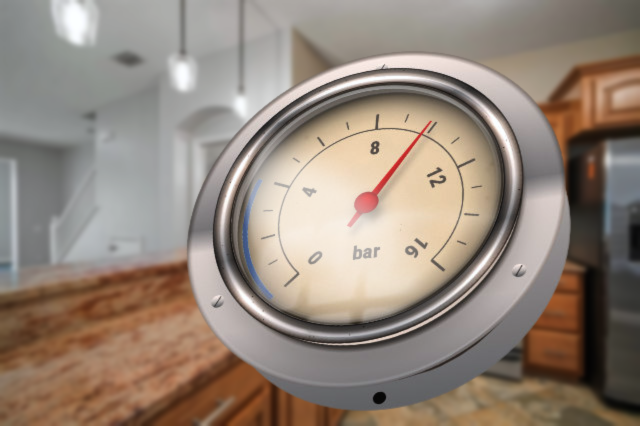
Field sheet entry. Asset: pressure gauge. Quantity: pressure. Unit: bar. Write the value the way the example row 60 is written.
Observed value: 10
